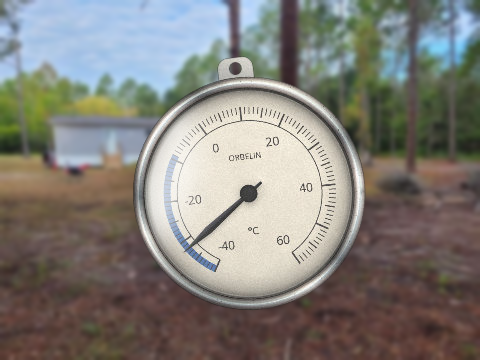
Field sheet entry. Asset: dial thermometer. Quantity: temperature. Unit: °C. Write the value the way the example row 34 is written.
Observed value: -32
